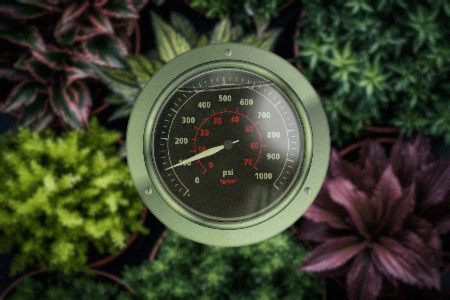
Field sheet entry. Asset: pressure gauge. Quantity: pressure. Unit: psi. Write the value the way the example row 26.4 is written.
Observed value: 100
